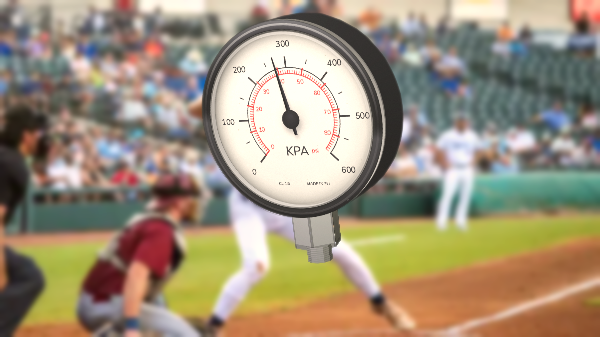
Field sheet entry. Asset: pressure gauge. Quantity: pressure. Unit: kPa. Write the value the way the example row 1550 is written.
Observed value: 275
